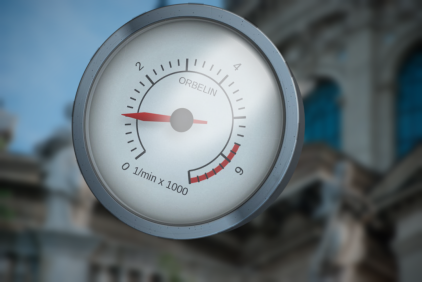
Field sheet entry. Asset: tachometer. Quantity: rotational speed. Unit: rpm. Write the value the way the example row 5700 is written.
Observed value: 1000
